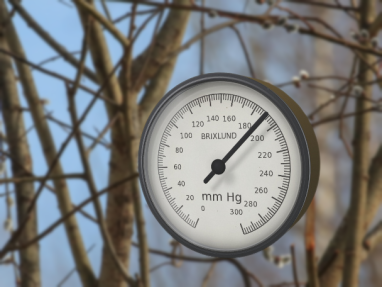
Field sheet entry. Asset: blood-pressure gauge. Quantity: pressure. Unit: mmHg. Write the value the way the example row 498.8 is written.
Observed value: 190
